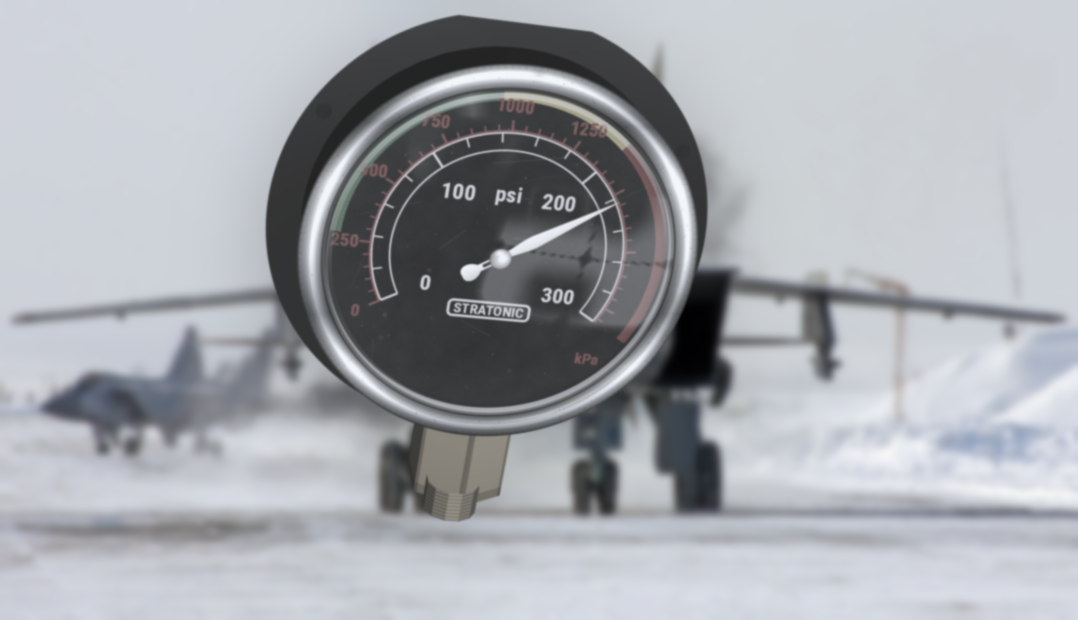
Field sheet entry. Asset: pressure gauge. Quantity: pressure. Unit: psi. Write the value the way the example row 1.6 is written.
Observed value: 220
